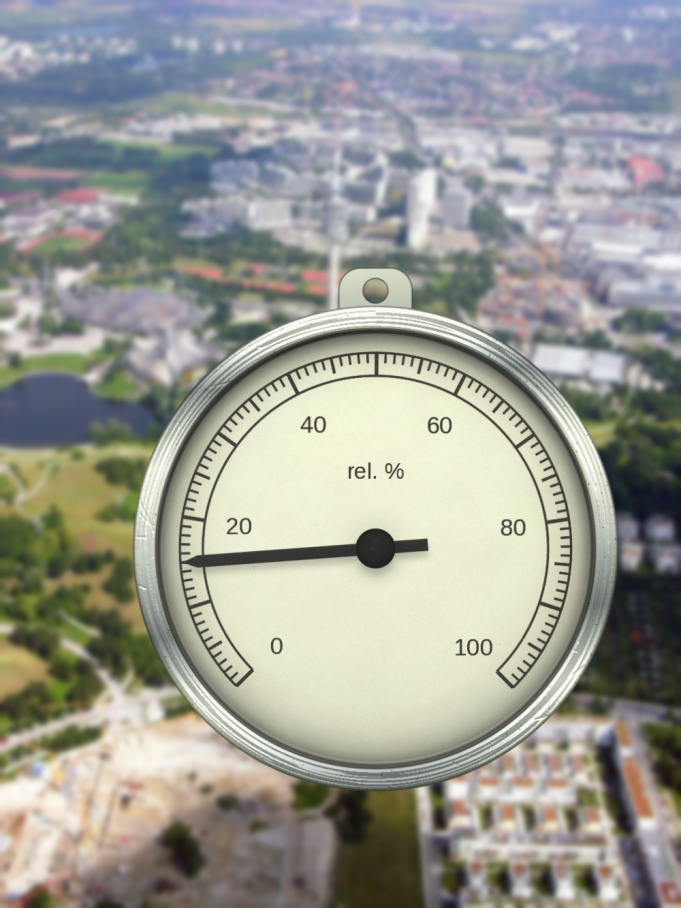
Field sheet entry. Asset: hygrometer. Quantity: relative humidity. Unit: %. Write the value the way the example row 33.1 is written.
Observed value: 15
